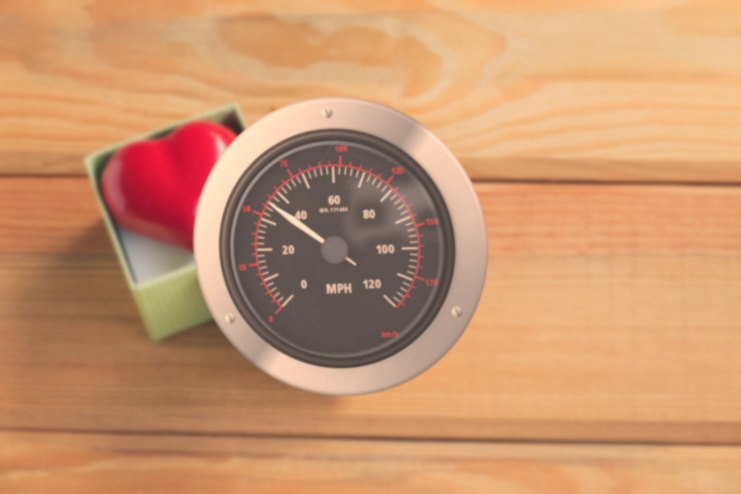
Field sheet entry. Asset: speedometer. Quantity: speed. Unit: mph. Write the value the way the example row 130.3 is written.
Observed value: 36
